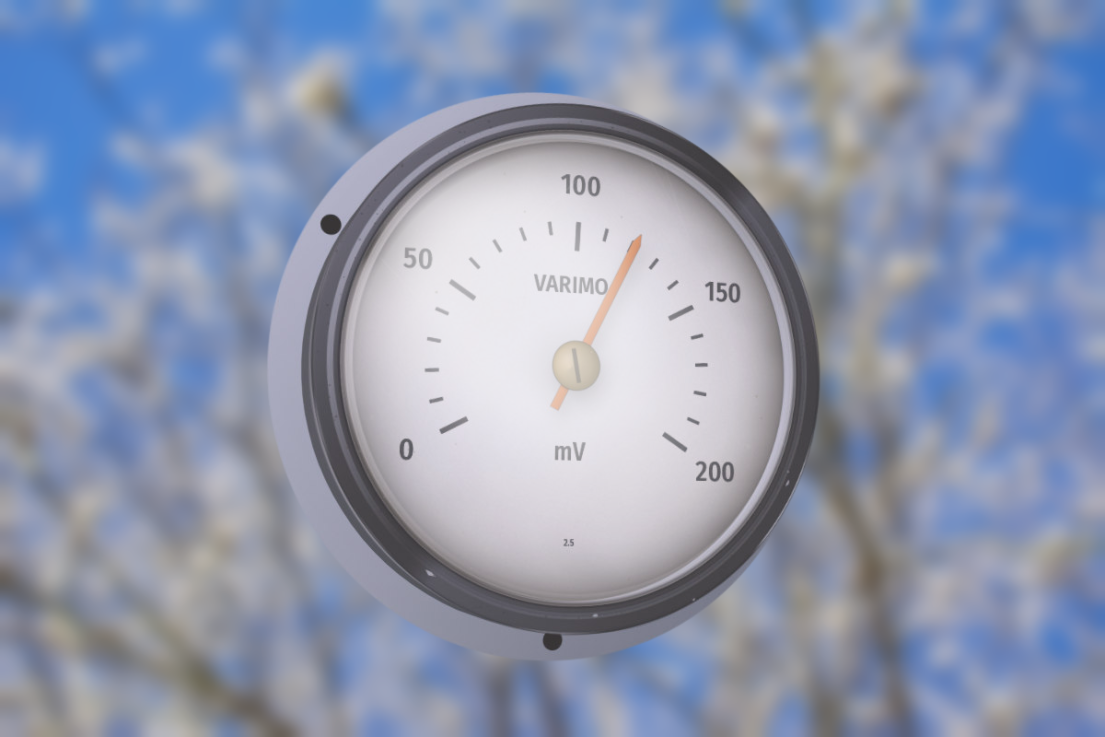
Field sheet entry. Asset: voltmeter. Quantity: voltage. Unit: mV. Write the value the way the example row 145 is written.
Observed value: 120
